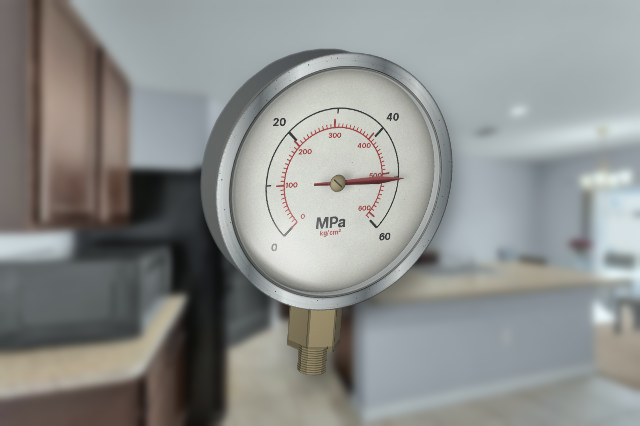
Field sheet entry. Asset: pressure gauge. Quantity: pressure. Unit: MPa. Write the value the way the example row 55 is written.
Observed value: 50
